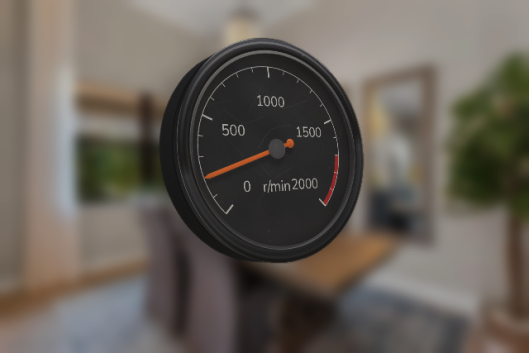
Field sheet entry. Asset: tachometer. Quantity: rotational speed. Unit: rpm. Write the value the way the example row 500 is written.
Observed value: 200
